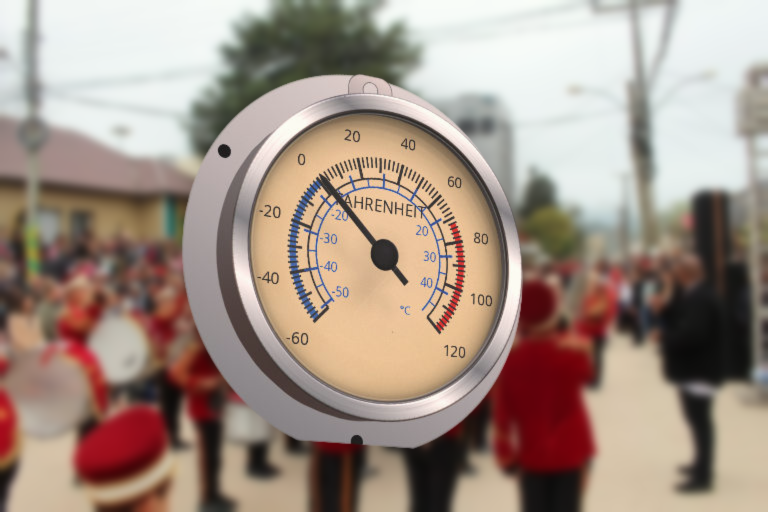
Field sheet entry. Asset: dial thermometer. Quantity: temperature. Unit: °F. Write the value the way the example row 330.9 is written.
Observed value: 0
